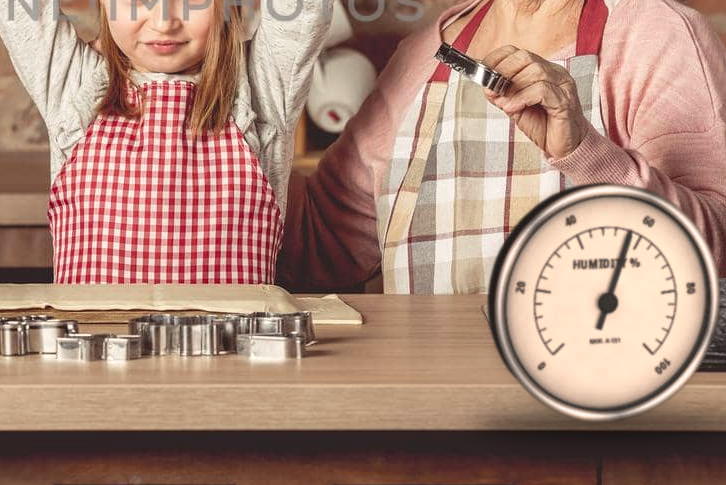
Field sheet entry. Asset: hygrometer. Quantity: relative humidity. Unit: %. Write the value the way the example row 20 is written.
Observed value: 56
